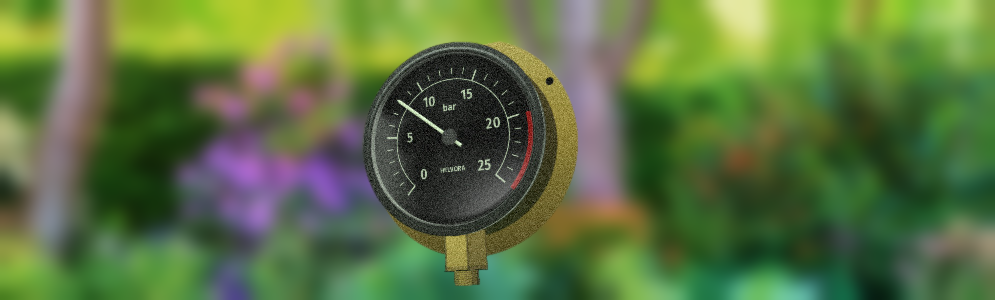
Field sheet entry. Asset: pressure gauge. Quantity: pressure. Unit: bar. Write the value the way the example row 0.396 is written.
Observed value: 8
